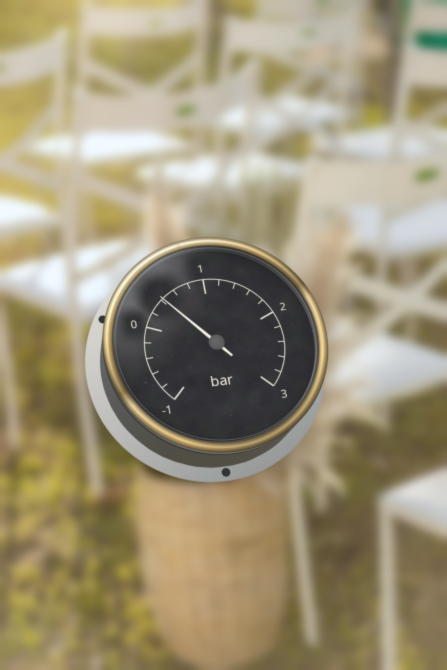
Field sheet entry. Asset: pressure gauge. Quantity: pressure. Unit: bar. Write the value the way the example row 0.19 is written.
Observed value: 0.4
